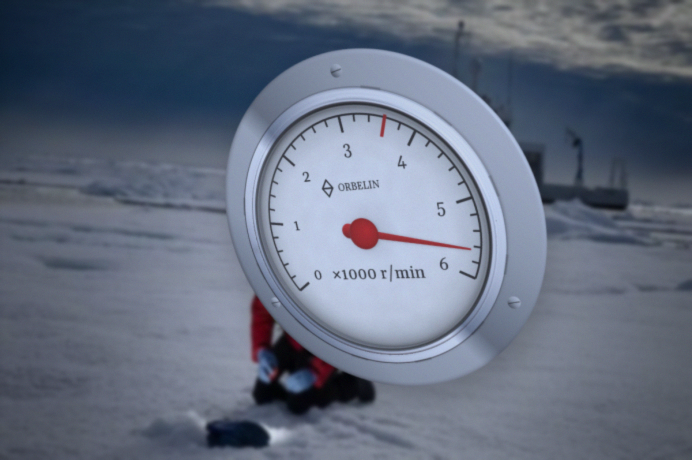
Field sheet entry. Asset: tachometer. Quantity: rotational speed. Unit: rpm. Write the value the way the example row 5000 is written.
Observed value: 5600
